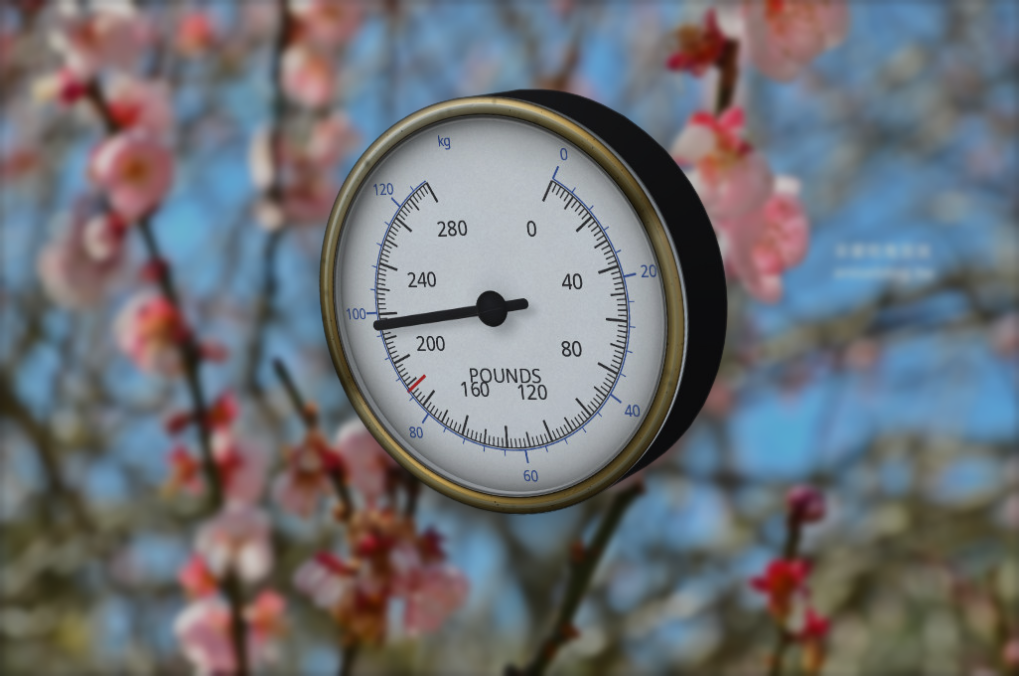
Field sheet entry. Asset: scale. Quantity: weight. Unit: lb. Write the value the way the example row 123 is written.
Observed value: 216
